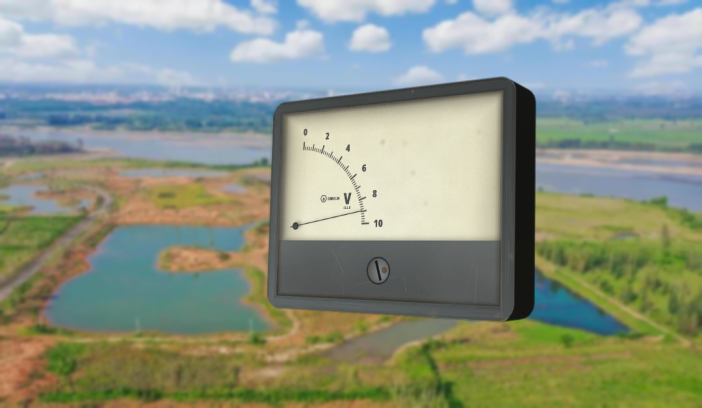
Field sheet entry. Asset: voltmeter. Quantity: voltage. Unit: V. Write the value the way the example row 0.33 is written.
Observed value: 9
